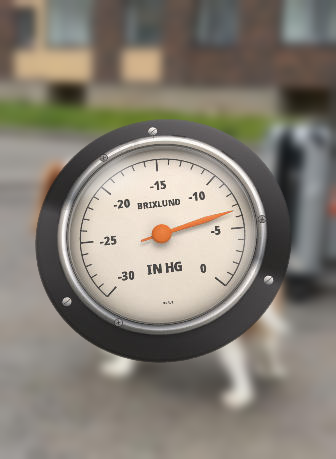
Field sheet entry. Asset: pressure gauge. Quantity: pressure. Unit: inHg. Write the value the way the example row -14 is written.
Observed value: -6.5
